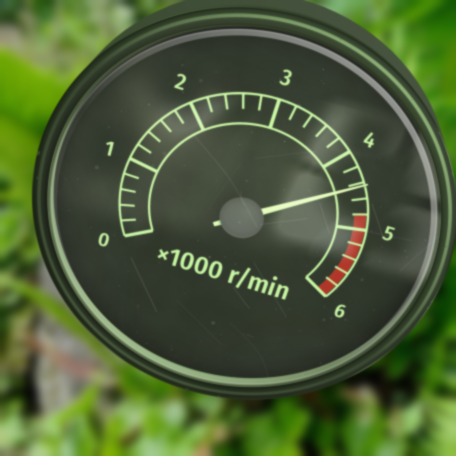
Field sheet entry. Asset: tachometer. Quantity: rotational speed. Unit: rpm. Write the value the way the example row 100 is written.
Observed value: 4400
